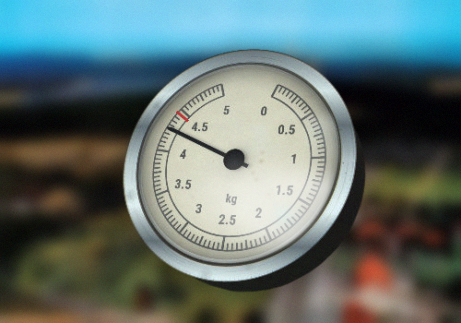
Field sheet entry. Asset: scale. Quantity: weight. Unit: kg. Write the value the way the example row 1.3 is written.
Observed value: 4.25
